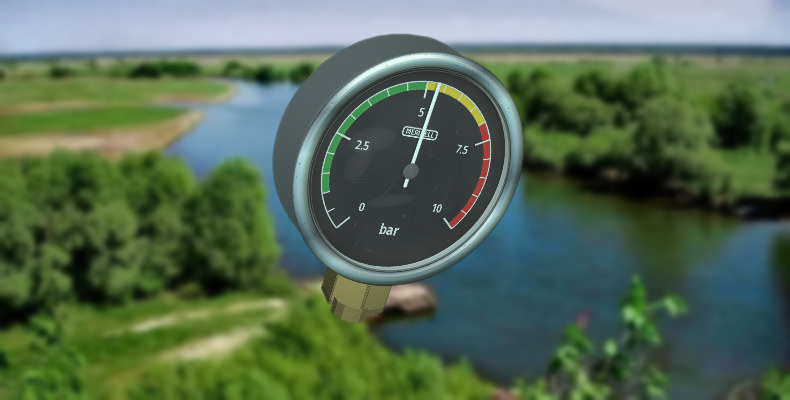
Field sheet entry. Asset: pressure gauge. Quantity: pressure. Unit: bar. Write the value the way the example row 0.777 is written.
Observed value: 5.25
